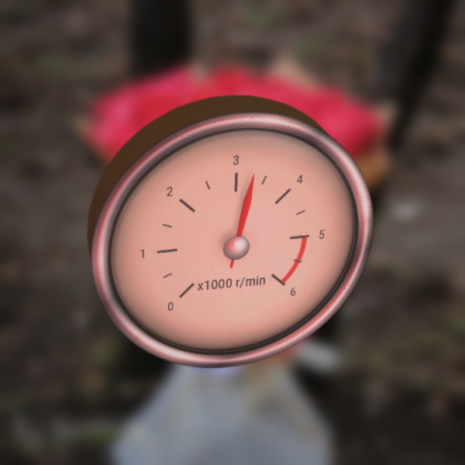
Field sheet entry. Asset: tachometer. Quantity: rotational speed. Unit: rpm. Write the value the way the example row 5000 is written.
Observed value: 3250
